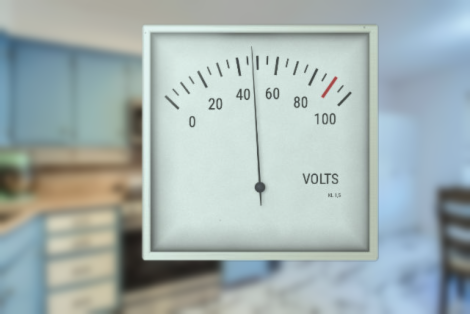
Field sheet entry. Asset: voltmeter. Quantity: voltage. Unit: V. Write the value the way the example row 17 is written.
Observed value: 47.5
